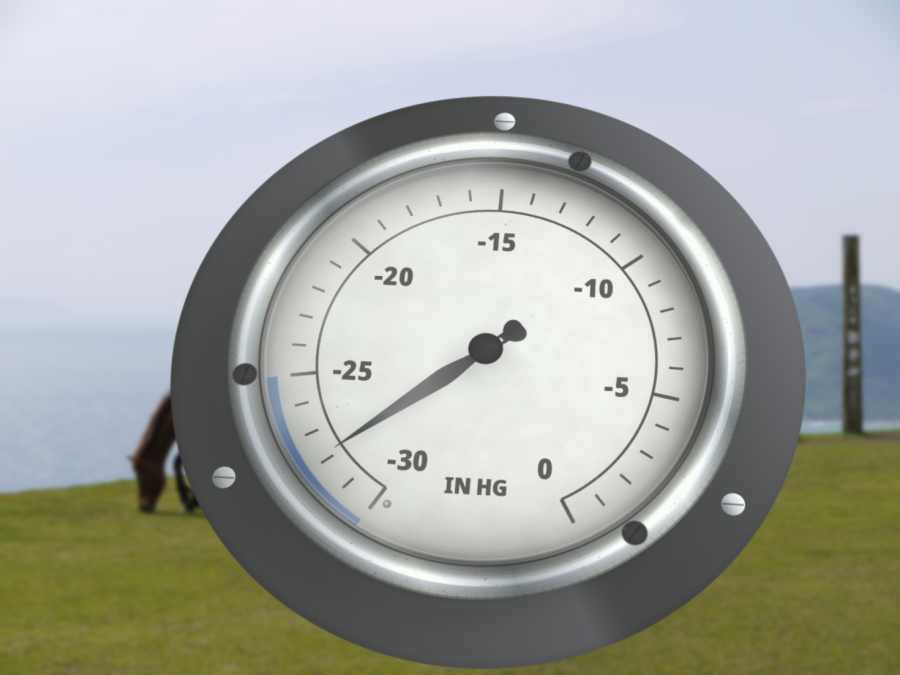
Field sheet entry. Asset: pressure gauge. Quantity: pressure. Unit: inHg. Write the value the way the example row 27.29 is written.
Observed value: -28
